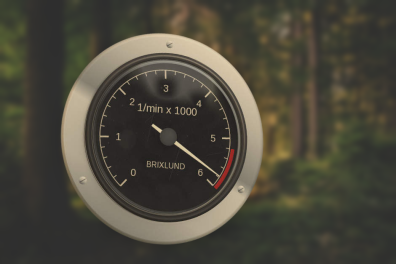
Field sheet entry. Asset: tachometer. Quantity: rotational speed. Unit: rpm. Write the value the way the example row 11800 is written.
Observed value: 5800
